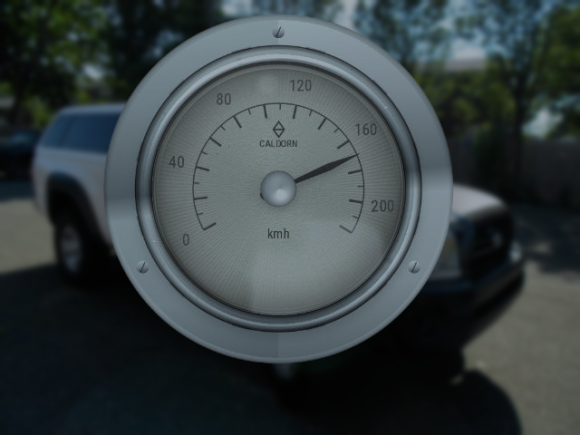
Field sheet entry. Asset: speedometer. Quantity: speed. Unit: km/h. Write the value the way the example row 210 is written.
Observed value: 170
